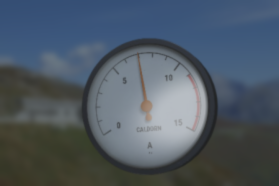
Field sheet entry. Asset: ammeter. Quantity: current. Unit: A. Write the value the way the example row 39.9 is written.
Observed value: 7
